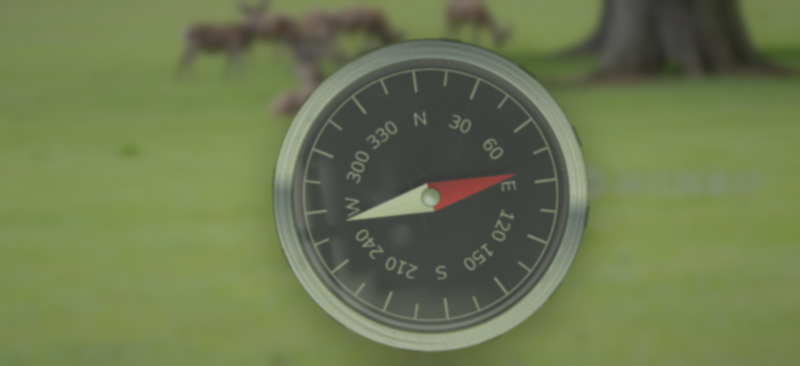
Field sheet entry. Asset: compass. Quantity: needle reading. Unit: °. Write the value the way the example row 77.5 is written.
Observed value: 82.5
